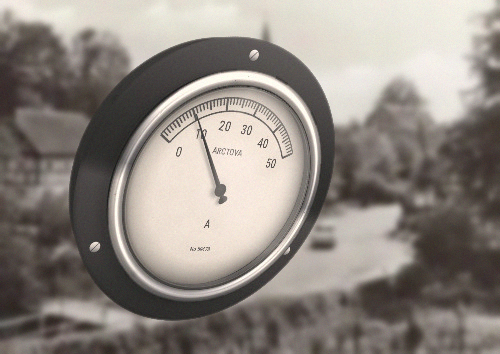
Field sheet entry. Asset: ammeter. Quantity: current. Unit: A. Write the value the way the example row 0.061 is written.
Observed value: 10
